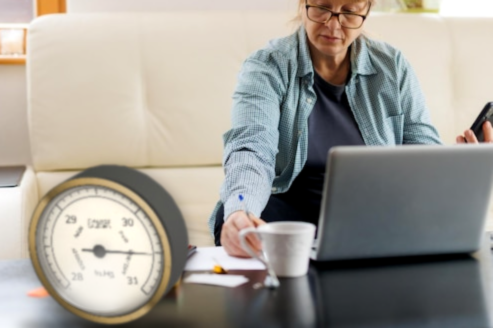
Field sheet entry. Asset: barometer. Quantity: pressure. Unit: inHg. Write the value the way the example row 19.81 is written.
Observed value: 30.5
